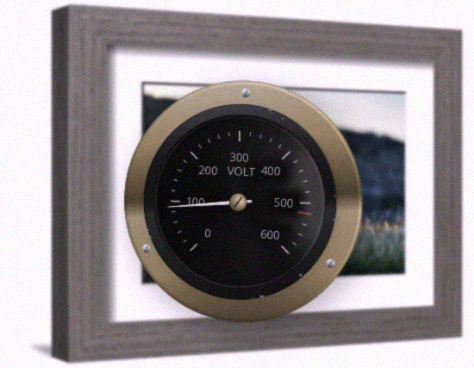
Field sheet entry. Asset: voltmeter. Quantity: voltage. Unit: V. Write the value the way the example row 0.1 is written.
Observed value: 90
